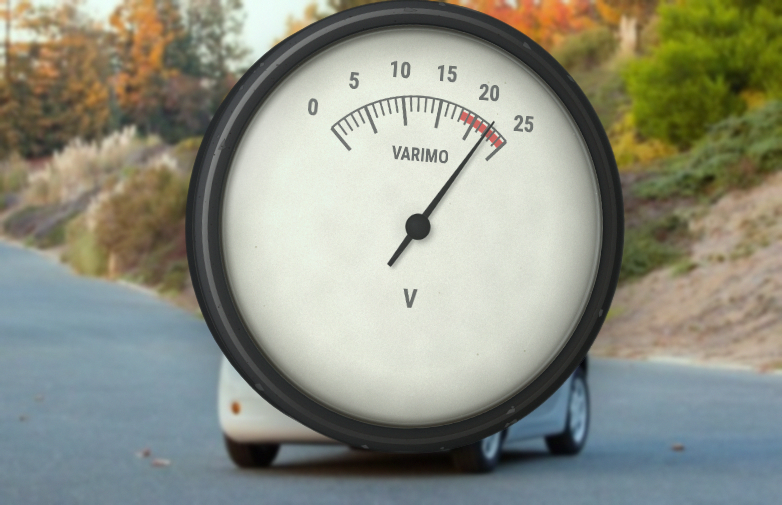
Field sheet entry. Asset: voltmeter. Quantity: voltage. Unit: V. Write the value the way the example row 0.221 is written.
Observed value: 22
